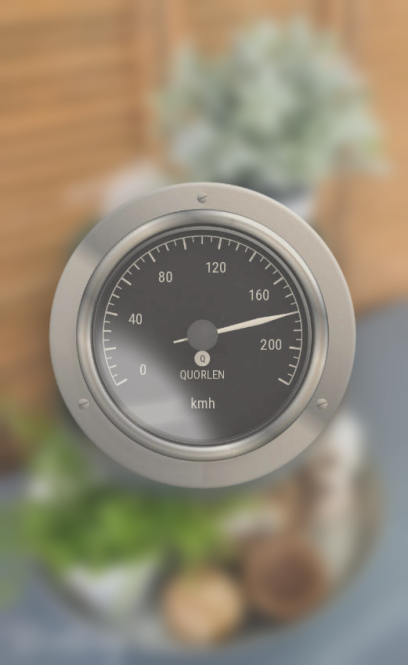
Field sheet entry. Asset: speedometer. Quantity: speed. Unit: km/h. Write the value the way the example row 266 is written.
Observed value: 180
